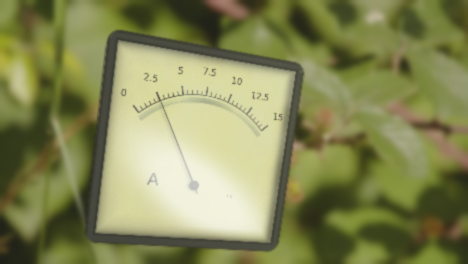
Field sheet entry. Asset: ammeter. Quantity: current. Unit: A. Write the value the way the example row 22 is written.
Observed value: 2.5
